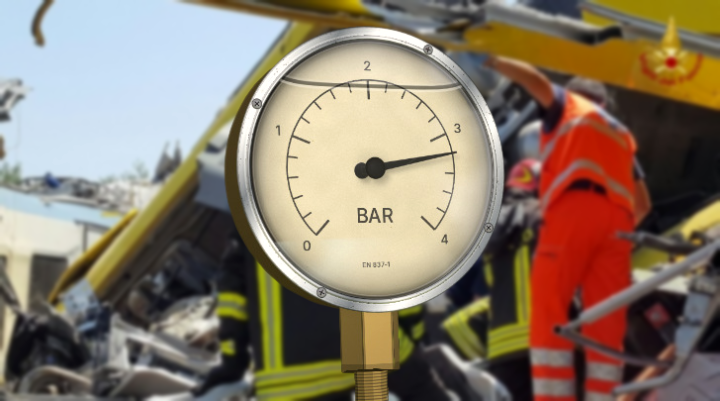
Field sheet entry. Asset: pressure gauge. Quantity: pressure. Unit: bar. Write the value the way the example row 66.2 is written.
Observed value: 3.2
